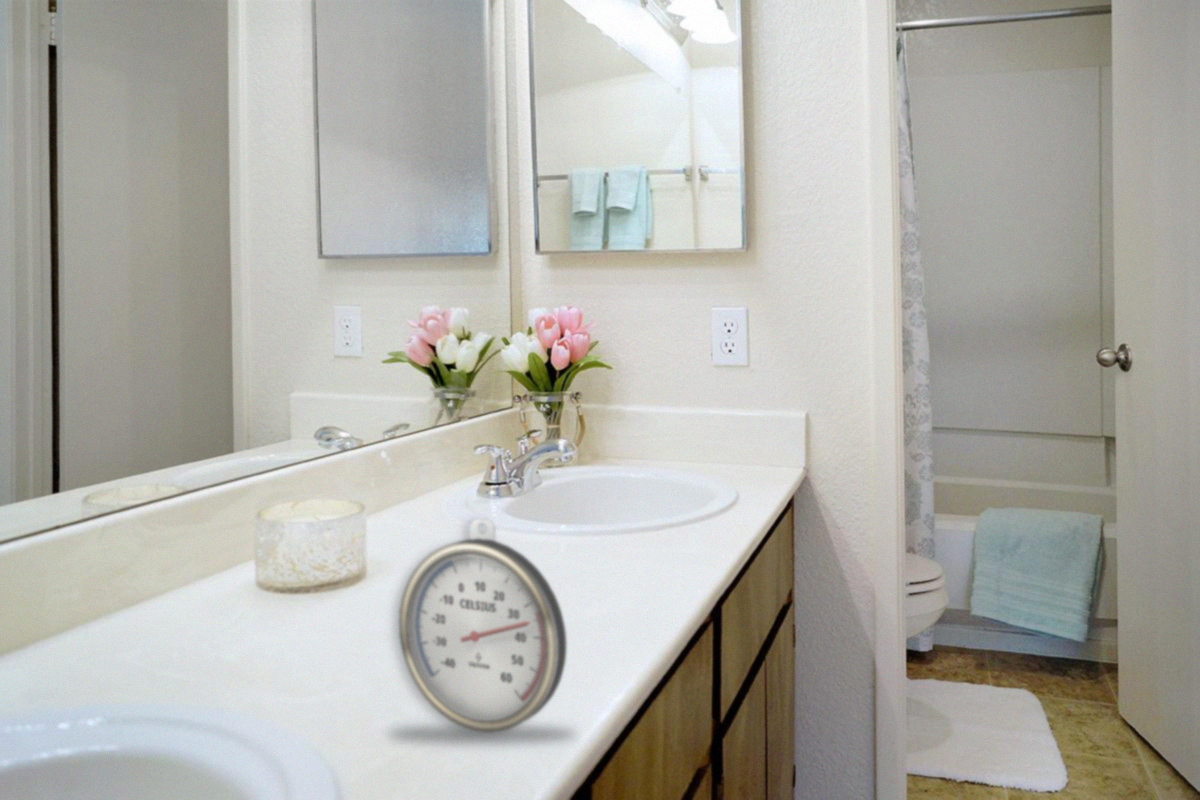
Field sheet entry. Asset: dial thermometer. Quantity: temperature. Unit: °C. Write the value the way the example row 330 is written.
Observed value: 35
